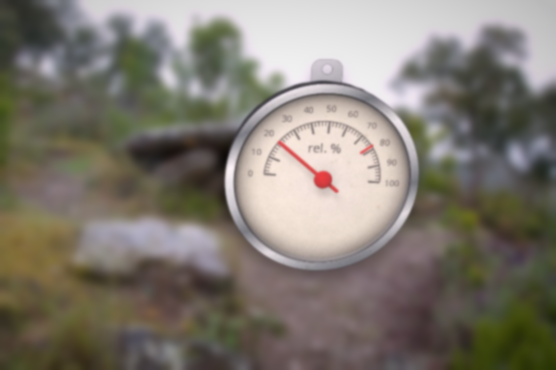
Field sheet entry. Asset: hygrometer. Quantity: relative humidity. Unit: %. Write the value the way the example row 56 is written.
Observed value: 20
